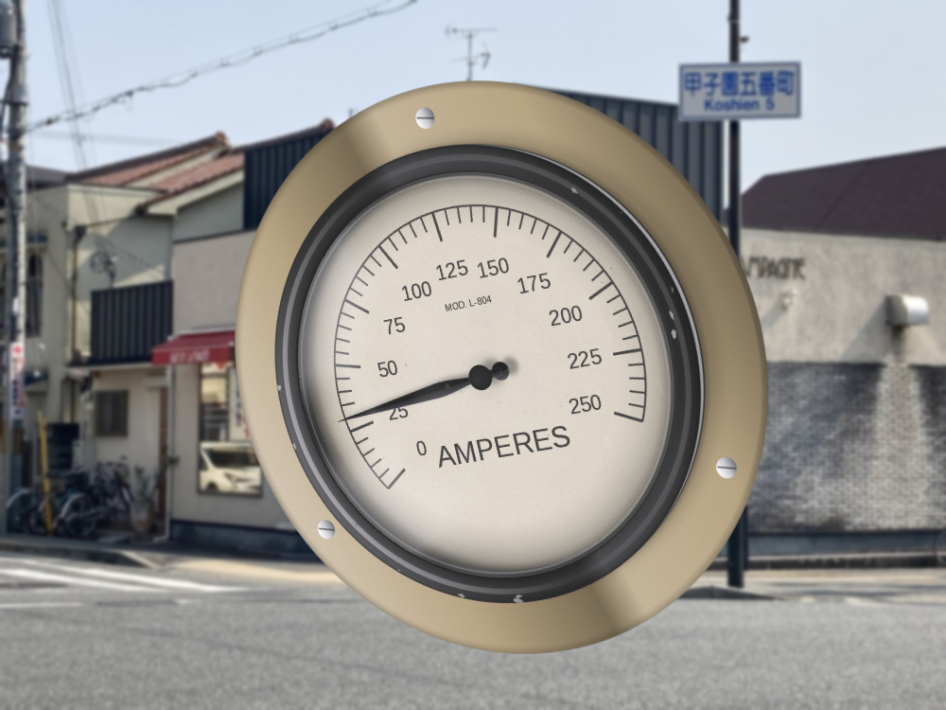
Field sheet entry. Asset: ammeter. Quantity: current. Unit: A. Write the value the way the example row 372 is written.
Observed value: 30
